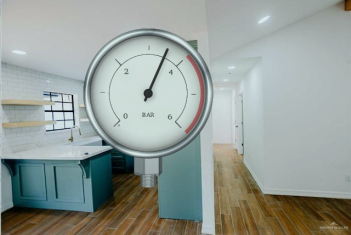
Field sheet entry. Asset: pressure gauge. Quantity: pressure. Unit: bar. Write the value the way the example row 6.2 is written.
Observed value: 3.5
